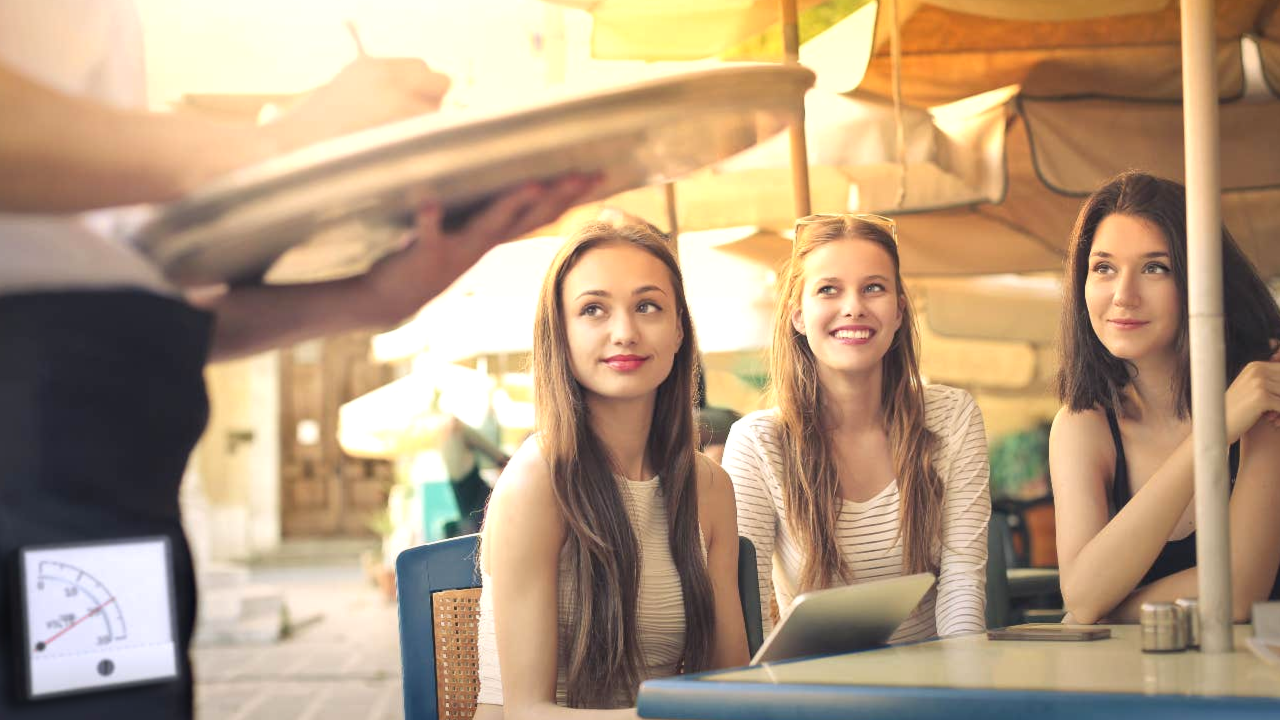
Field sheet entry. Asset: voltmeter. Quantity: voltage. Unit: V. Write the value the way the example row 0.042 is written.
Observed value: 20
